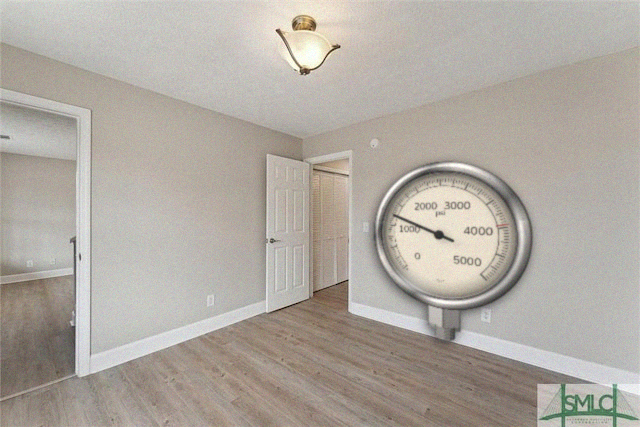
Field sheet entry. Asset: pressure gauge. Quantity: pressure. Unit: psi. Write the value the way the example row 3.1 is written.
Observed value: 1250
